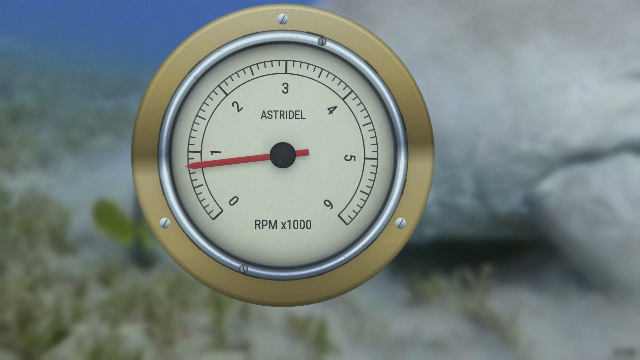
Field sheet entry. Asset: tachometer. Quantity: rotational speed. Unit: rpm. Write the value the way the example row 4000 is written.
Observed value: 800
